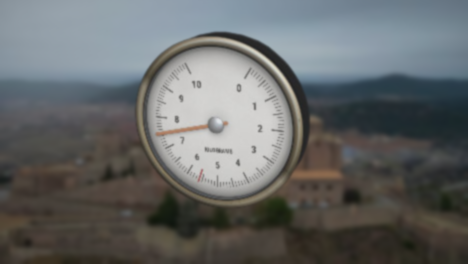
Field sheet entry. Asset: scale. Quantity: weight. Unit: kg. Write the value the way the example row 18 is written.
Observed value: 7.5
